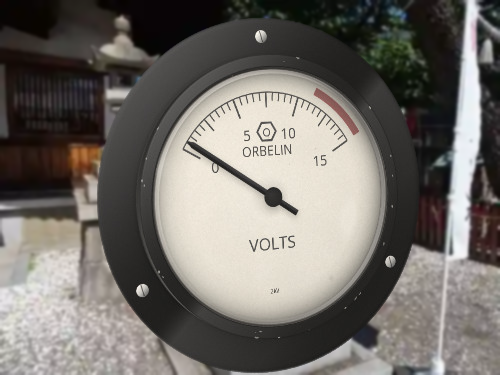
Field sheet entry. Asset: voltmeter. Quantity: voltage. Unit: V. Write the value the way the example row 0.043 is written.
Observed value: 0.5
